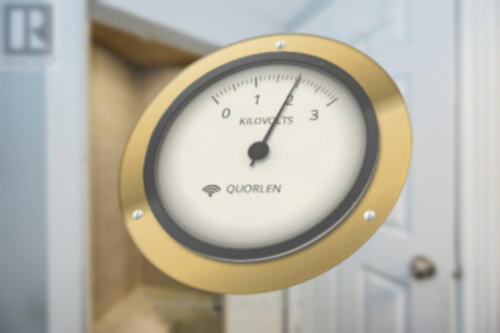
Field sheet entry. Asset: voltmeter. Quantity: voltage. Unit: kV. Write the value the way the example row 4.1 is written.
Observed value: 2
